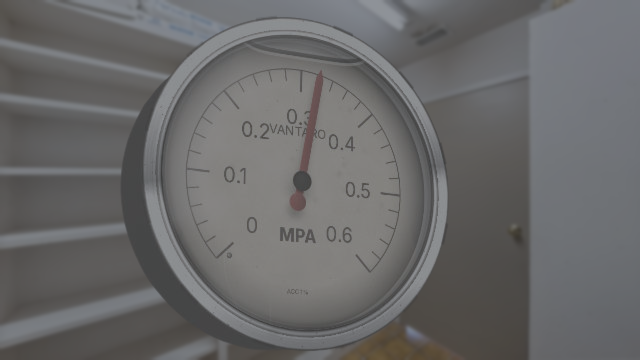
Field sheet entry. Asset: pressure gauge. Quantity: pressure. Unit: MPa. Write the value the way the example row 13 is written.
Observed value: 0.32
